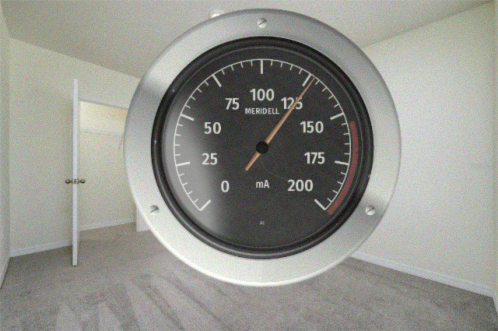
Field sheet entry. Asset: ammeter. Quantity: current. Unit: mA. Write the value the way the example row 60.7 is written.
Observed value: 127.5
